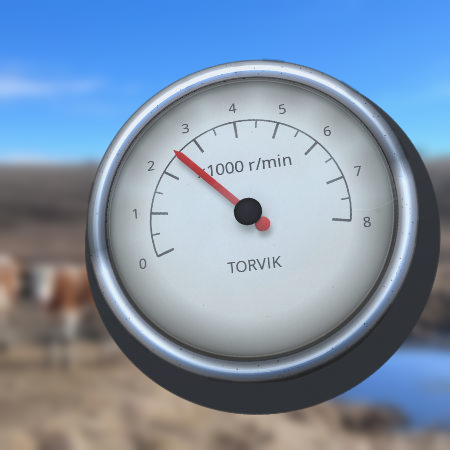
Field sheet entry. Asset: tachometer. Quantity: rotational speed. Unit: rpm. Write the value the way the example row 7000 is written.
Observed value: 2500
